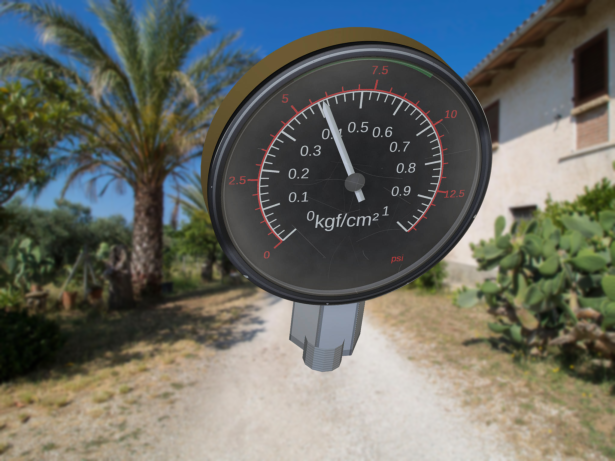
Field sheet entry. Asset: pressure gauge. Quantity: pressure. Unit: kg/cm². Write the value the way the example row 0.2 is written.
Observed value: 0.41
